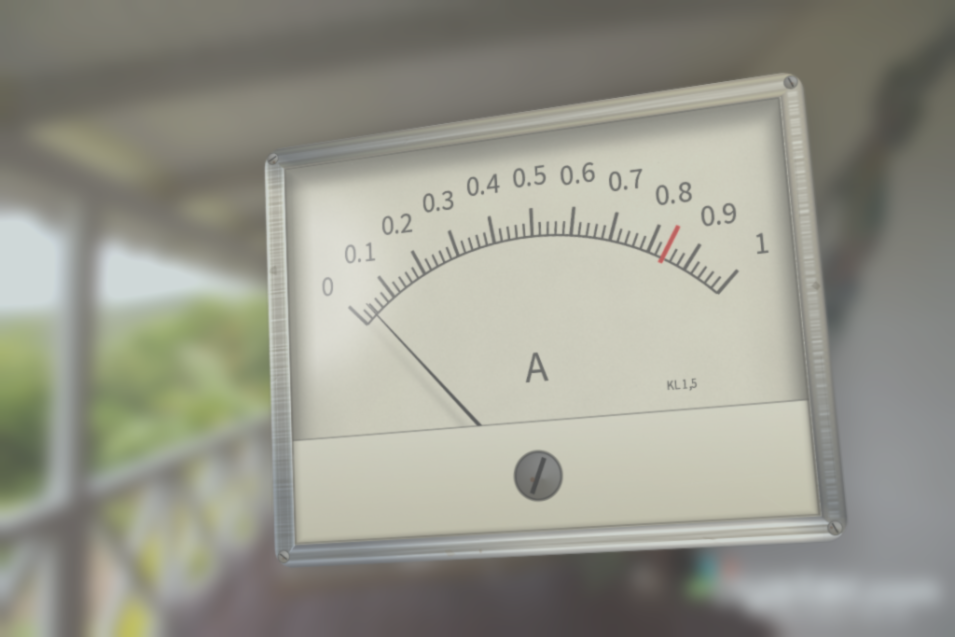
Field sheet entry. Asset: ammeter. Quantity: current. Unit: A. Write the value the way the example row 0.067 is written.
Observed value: 0.04
